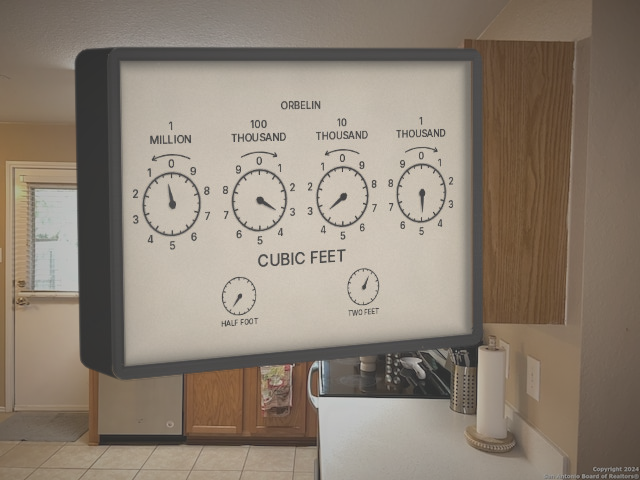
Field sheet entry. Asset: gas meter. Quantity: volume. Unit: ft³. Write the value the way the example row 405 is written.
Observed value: 33500
